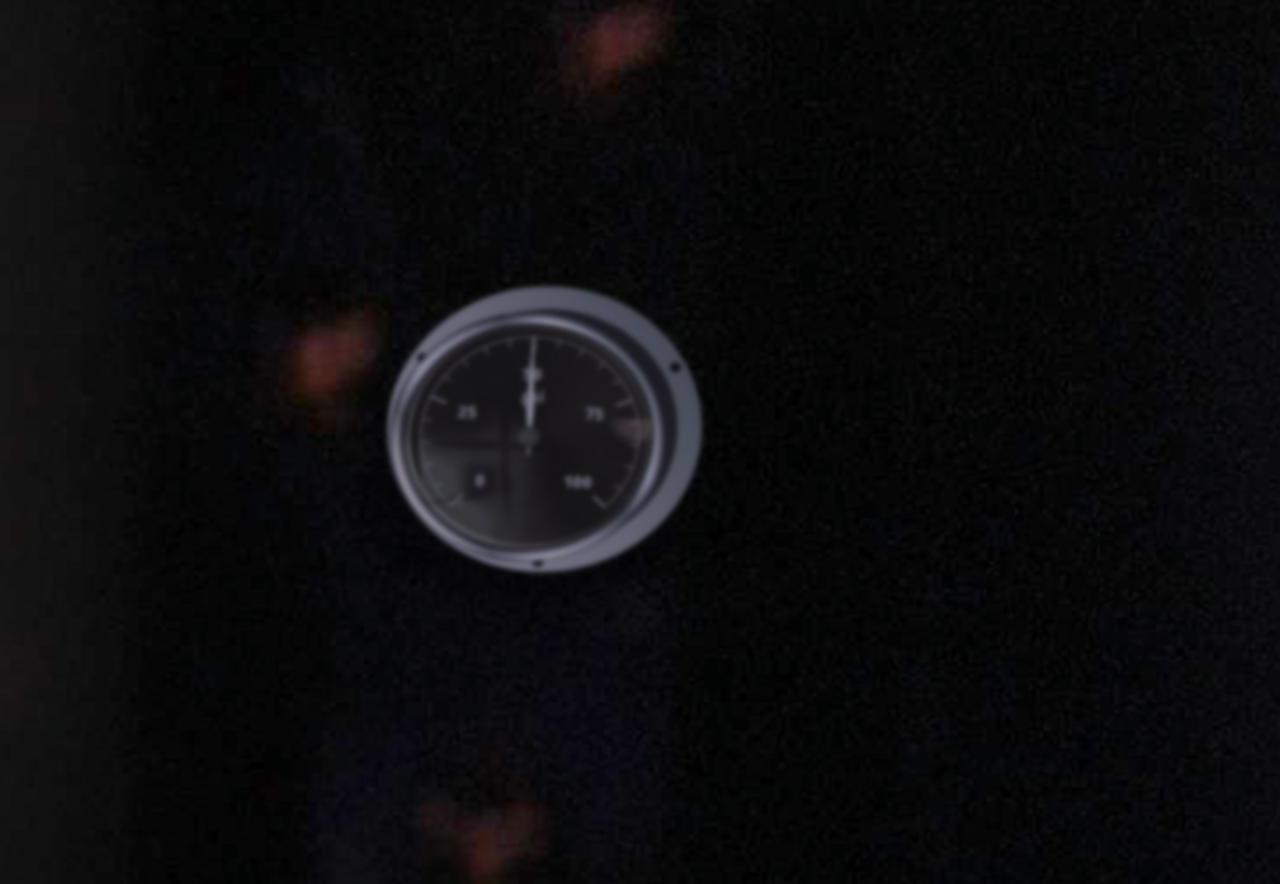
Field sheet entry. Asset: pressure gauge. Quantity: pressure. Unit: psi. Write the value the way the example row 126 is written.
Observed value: 50
